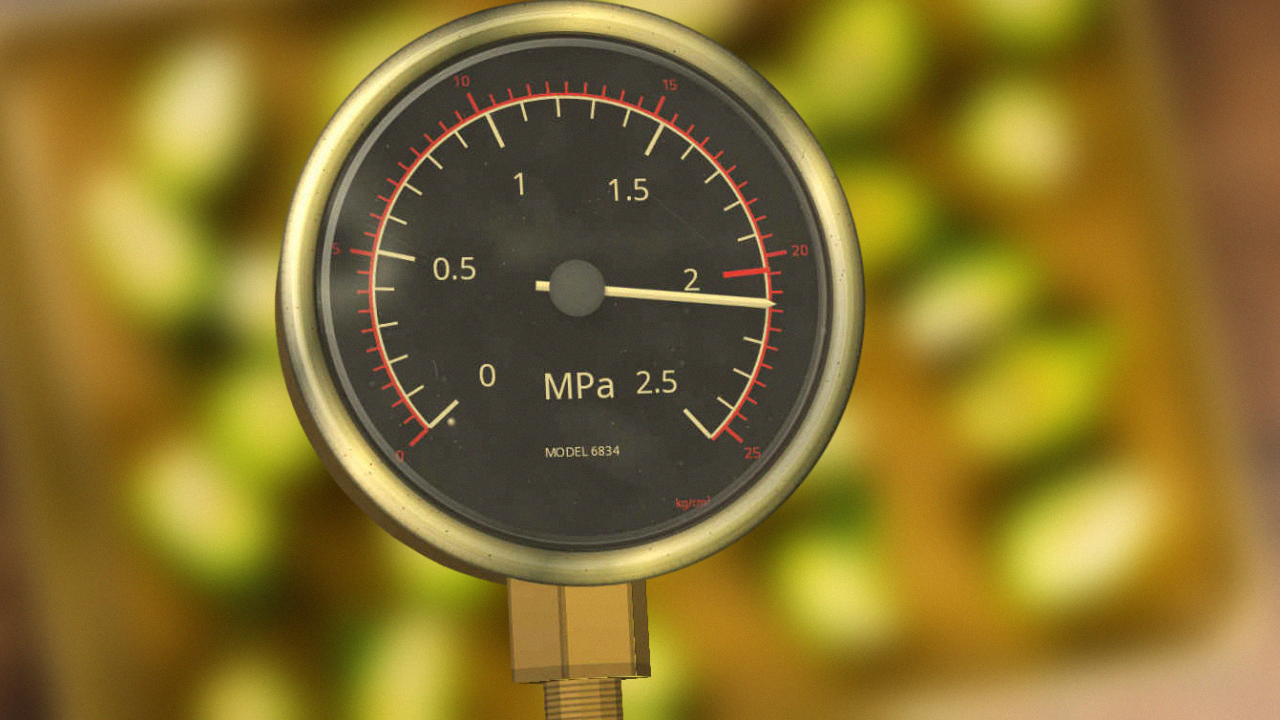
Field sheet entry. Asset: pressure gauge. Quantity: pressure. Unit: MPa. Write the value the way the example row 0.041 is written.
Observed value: 2.1
